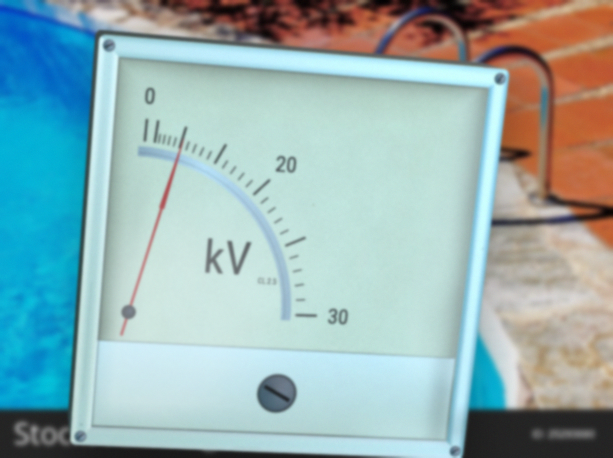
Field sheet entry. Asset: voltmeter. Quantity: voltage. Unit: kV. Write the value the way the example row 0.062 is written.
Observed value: 10
